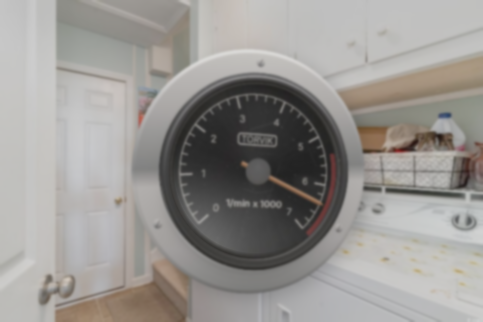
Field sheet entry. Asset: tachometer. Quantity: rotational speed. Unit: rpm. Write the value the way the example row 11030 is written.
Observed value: 6400
